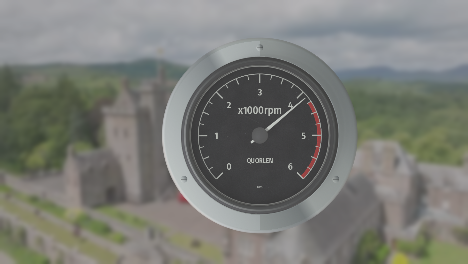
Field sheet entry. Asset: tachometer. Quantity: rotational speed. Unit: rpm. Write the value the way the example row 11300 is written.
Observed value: 4125
